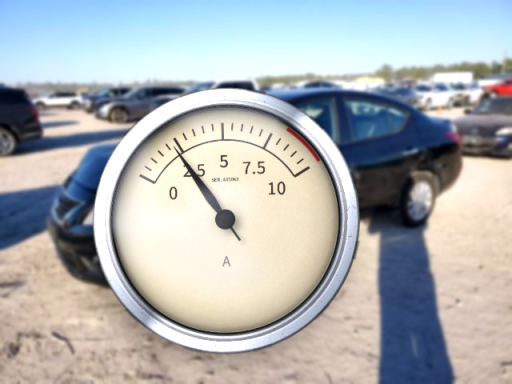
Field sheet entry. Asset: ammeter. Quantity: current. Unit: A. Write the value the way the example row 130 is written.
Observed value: 2.25
